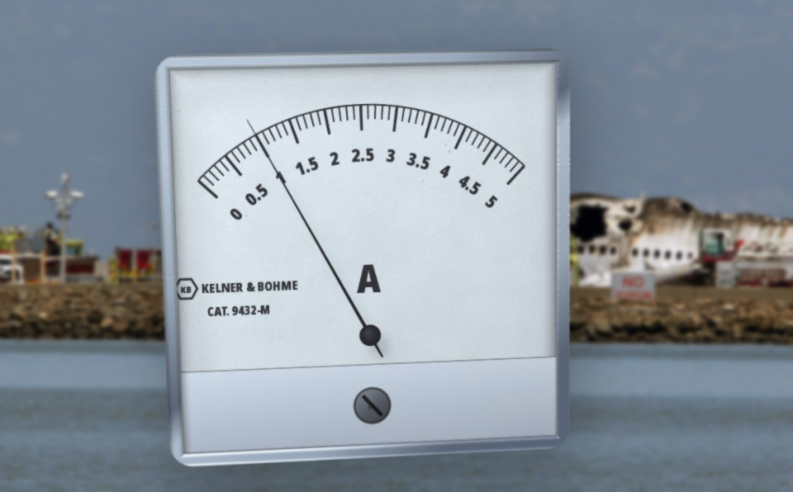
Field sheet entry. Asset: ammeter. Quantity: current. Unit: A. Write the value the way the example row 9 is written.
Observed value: 1
